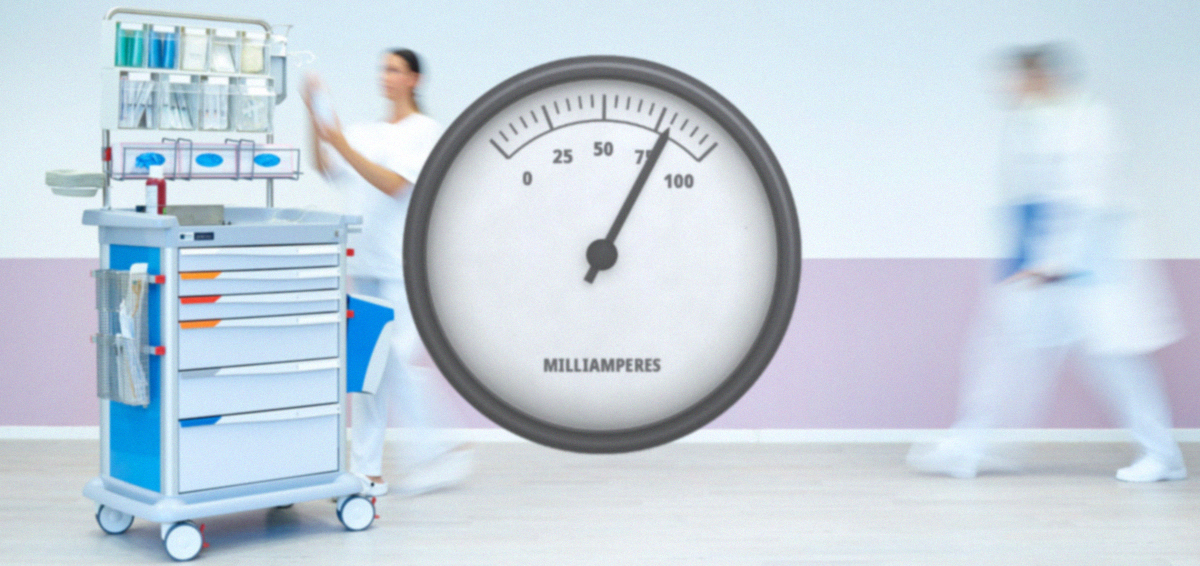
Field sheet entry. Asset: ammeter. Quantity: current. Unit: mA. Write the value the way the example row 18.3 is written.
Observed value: 80
